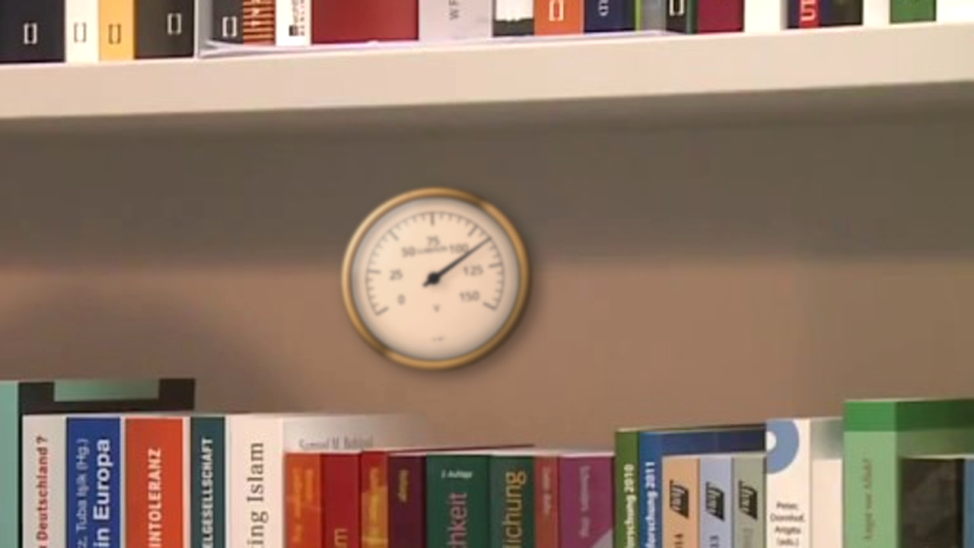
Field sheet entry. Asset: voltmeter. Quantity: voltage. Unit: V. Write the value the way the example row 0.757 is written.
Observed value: 110
